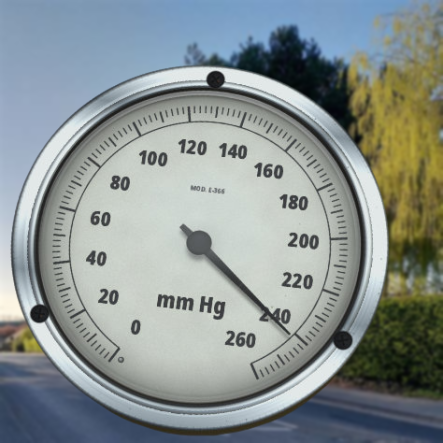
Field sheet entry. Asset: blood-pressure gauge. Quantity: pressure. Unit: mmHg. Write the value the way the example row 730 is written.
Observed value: 242
